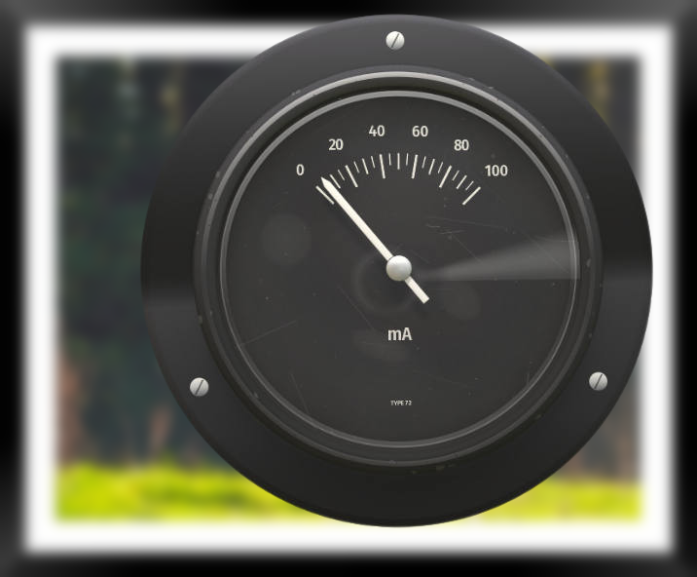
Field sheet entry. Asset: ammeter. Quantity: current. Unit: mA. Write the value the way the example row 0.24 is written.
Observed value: 5
